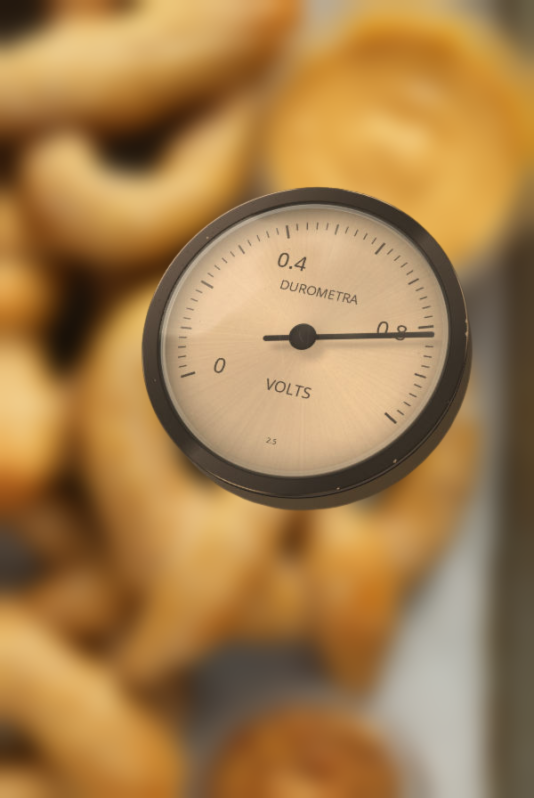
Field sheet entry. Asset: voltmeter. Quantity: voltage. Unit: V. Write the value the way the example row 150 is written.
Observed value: 0.82
